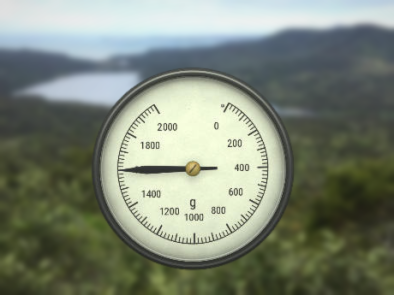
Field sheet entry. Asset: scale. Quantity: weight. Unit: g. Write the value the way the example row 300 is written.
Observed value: 1600
